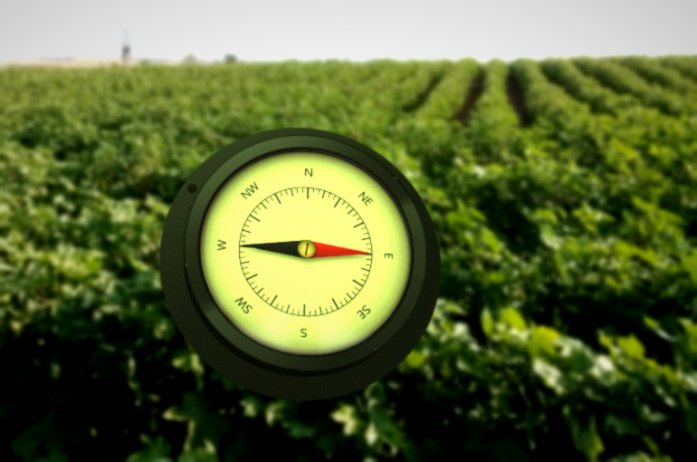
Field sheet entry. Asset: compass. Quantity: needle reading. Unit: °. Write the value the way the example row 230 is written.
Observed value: 90
